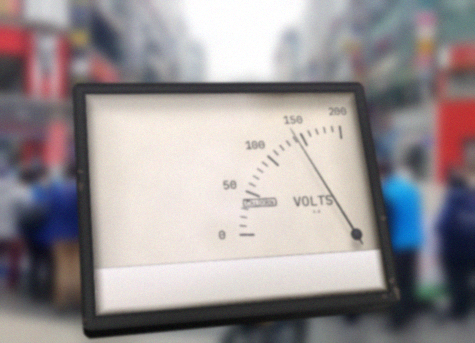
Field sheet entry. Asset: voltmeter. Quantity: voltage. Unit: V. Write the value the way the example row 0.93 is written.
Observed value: 140
